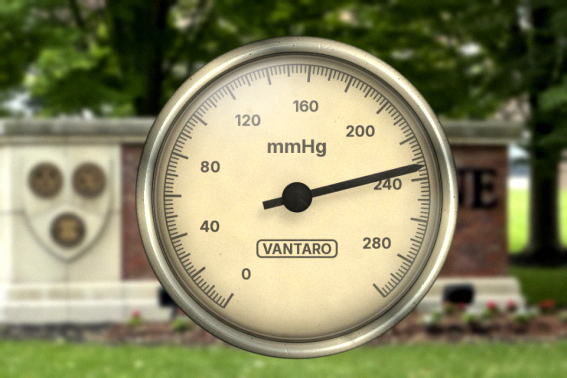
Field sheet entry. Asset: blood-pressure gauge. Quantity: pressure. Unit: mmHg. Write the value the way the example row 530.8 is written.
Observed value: 234
